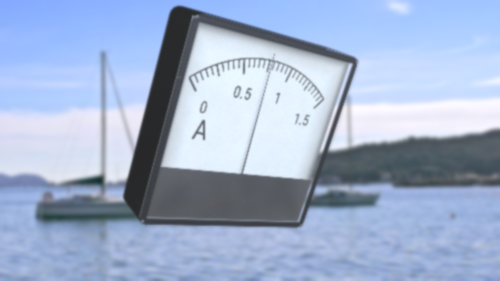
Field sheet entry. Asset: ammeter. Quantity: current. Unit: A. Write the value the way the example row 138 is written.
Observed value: 0.75
